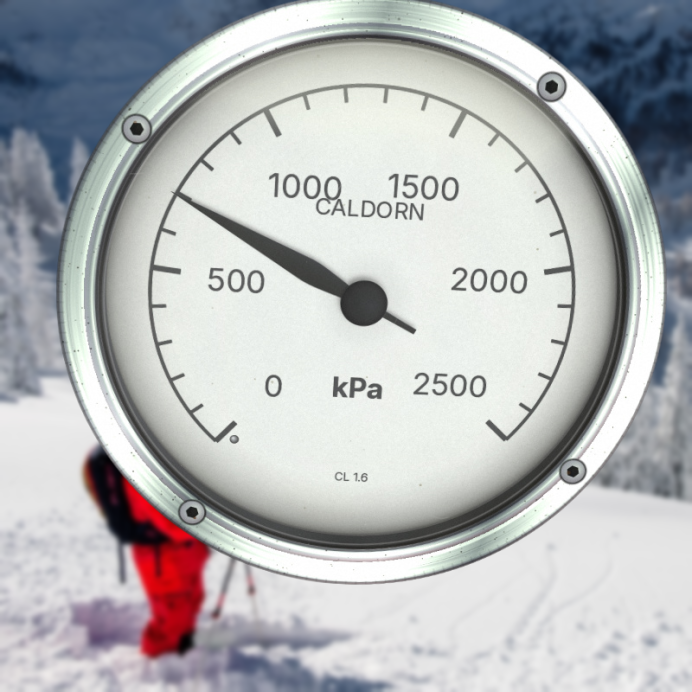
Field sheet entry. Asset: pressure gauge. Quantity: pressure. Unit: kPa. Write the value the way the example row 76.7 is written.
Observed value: 700
